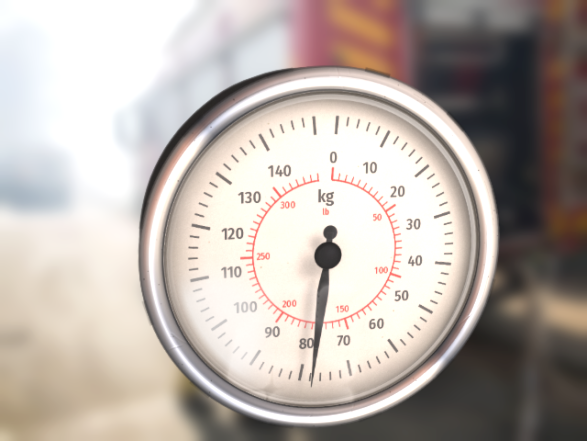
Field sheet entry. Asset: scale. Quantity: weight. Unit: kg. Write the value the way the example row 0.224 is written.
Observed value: 78
